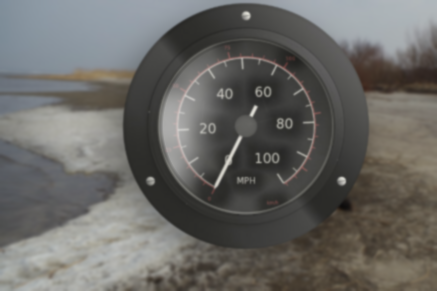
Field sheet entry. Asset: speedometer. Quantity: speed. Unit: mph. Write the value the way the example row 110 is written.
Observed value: 0
